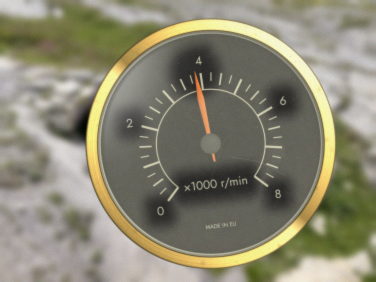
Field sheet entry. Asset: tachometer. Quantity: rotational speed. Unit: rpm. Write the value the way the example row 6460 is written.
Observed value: 3875
